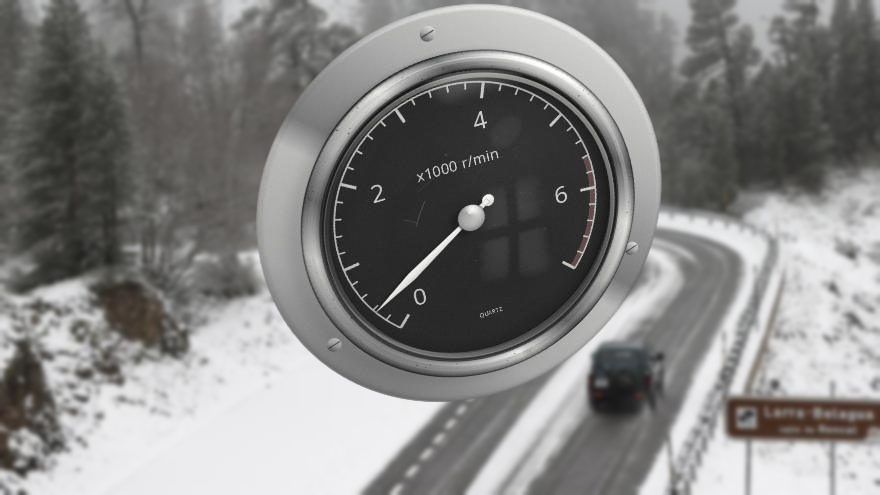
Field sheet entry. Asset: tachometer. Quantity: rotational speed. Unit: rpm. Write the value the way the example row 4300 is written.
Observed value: 400
